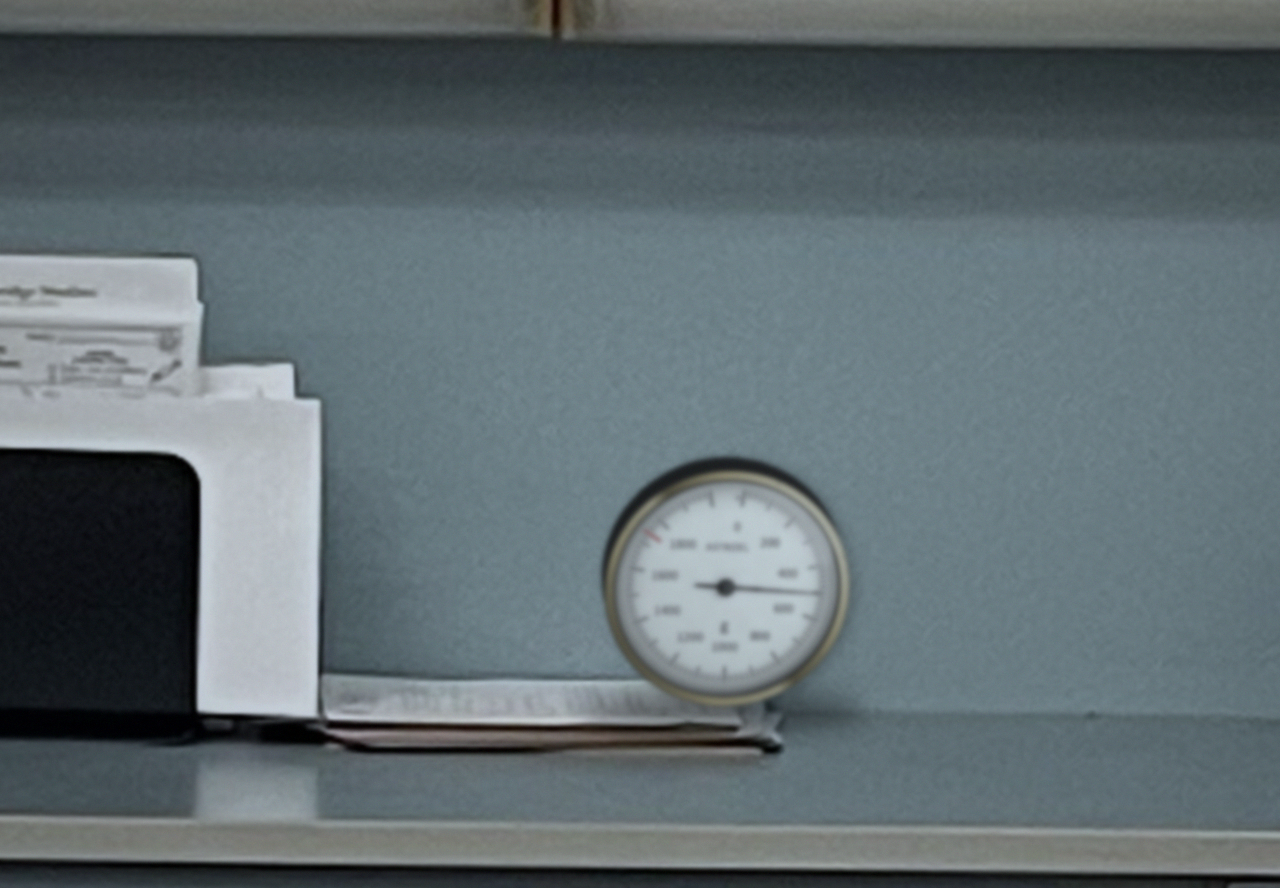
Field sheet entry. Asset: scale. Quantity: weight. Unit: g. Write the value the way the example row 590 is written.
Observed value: 500
